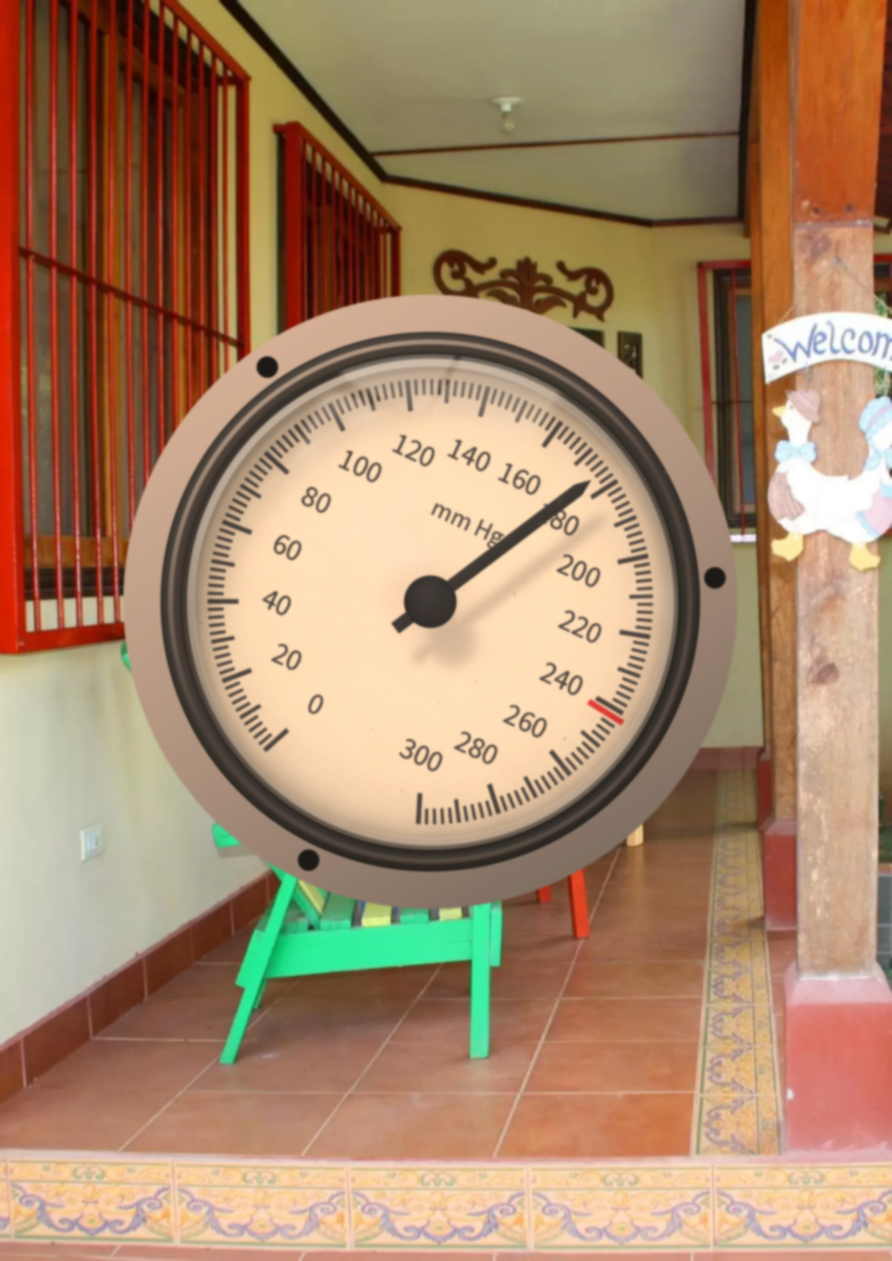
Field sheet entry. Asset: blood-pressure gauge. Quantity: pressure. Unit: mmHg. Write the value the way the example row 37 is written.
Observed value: 176
